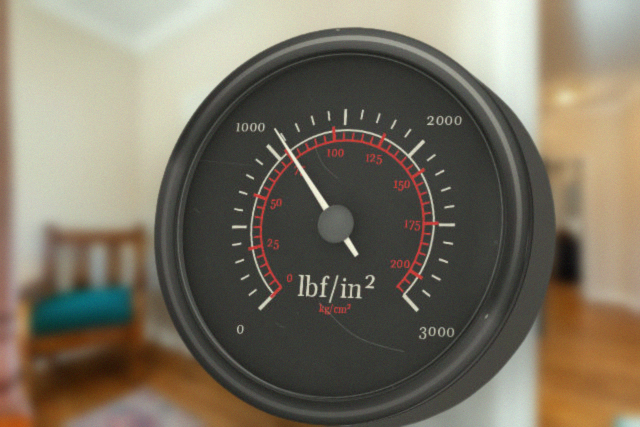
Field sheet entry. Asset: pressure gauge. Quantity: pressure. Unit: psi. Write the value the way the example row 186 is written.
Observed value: 1100
